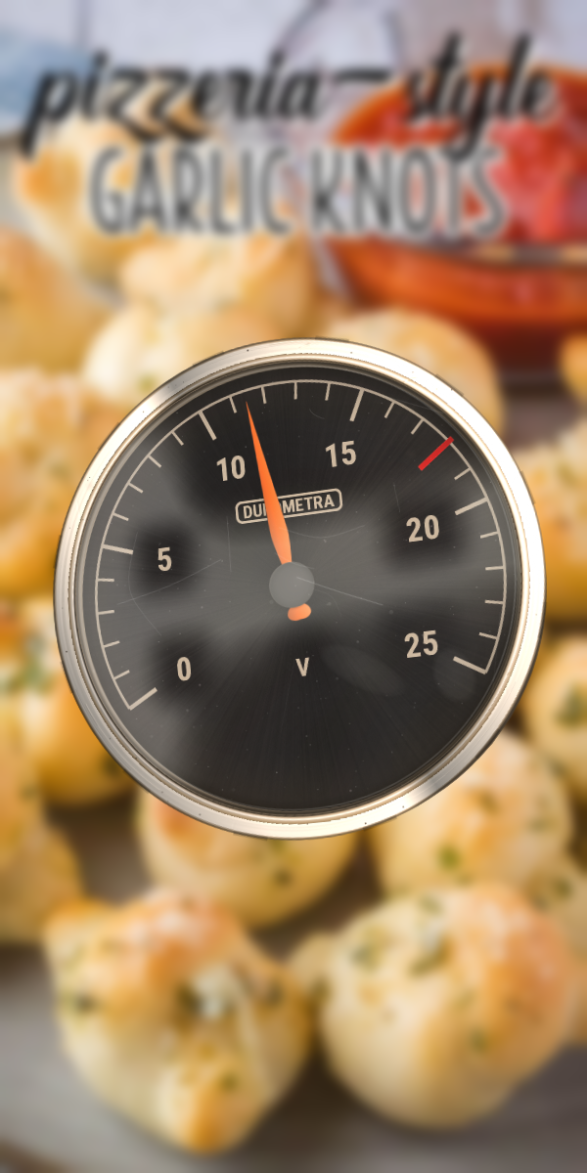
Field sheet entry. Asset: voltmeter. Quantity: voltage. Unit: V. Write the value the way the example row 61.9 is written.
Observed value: 11.5
